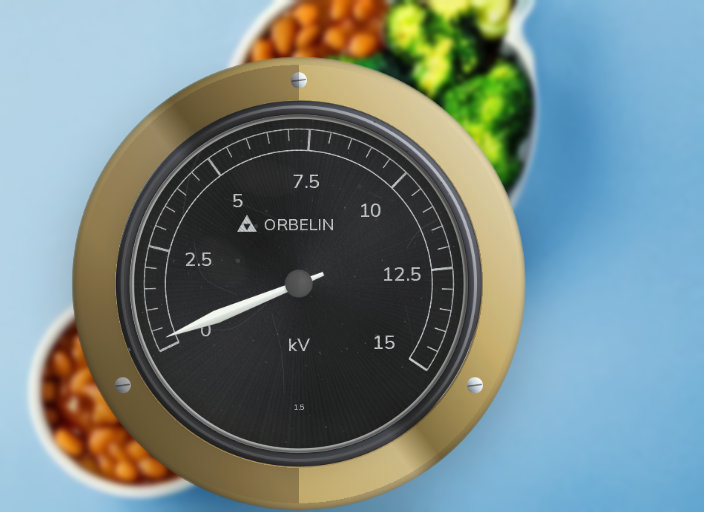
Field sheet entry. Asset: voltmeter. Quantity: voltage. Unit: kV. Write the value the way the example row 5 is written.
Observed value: 0.25
